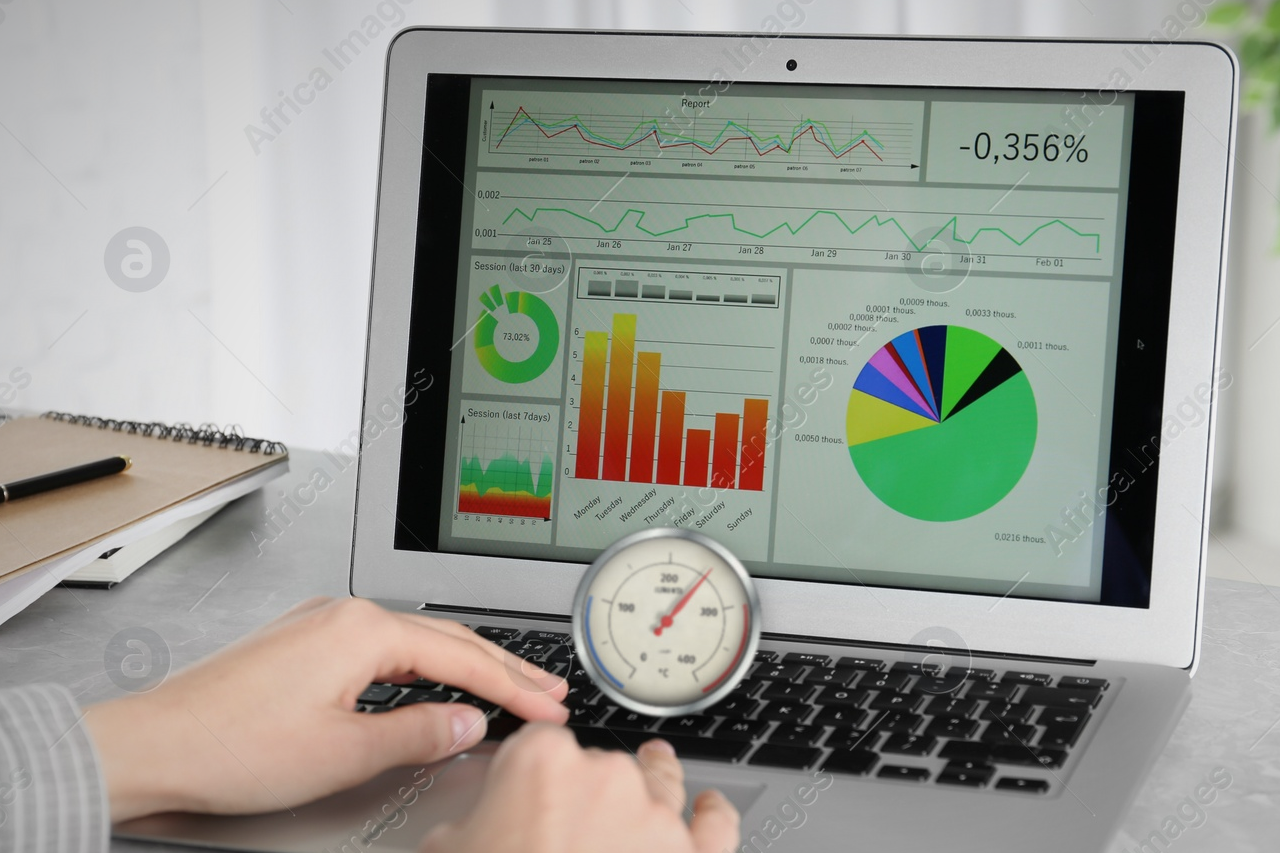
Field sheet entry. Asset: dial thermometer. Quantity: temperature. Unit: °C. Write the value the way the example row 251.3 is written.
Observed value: 250
